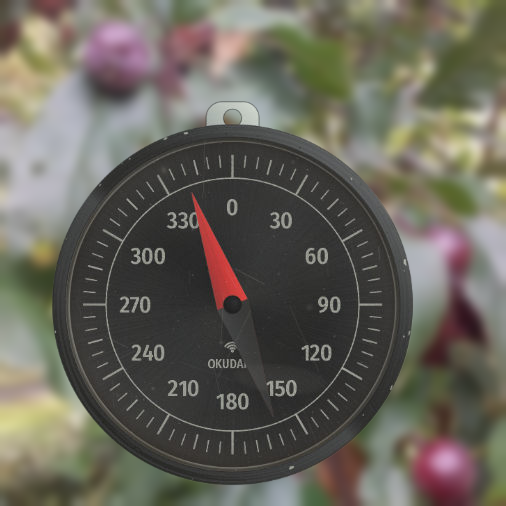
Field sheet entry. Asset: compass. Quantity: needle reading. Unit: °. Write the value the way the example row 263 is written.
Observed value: 340
